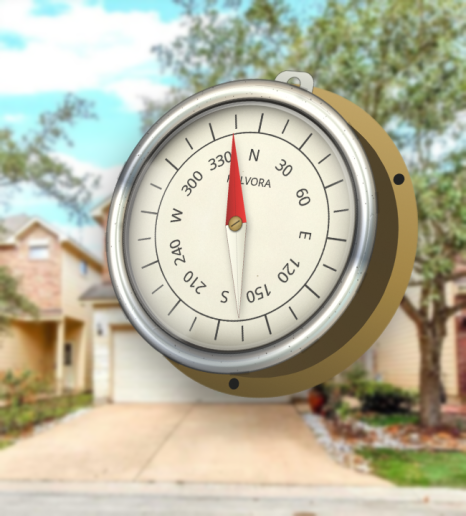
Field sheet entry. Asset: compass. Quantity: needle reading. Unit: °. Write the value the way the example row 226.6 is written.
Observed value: 345
